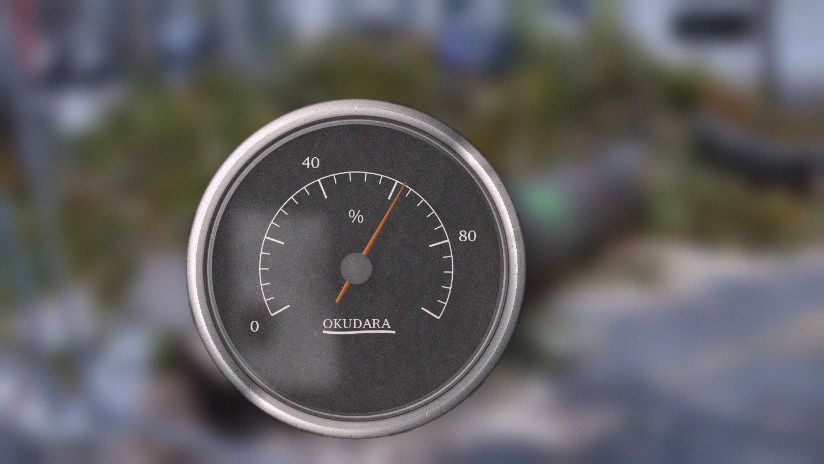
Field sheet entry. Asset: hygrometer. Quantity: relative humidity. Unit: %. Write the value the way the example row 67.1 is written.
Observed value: 62
